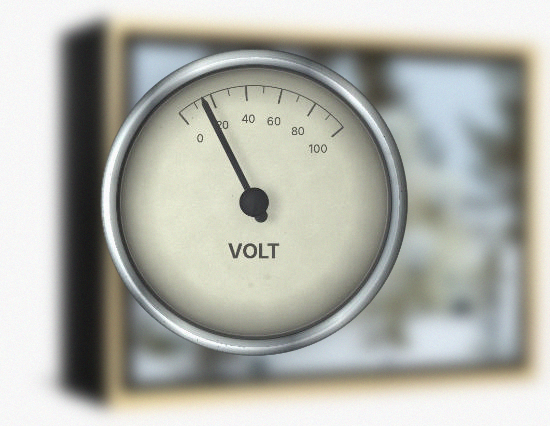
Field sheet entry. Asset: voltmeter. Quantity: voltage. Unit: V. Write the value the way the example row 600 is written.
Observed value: 15
